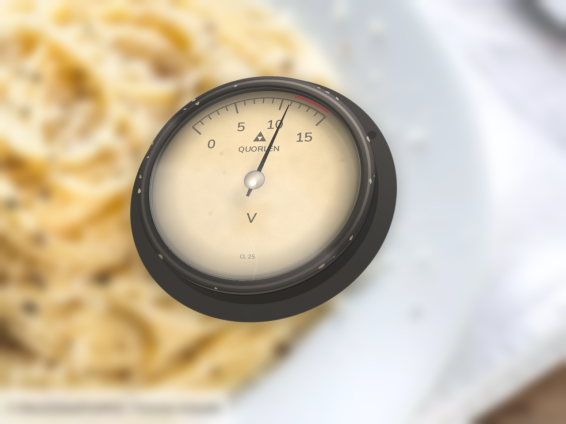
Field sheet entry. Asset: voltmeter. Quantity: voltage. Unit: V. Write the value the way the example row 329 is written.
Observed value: 11
